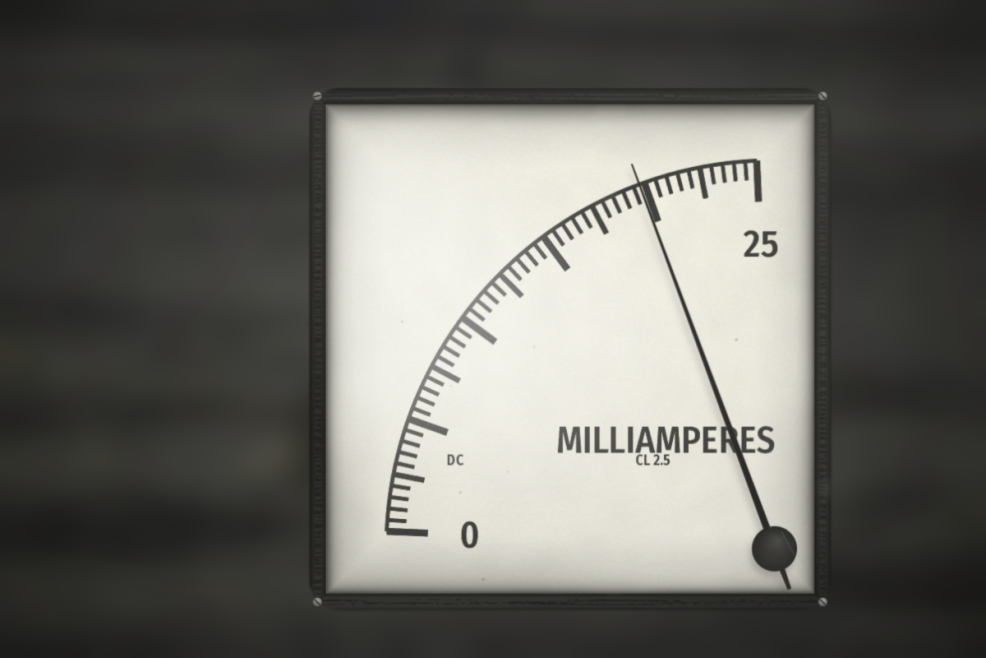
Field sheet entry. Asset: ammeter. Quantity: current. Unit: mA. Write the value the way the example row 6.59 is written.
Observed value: 19.75
